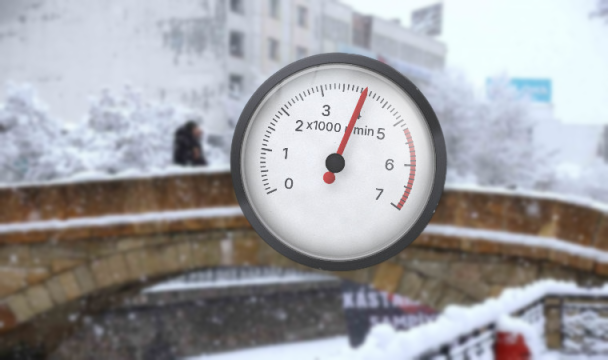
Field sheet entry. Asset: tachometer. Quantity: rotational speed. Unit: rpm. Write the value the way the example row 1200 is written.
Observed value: 4000
